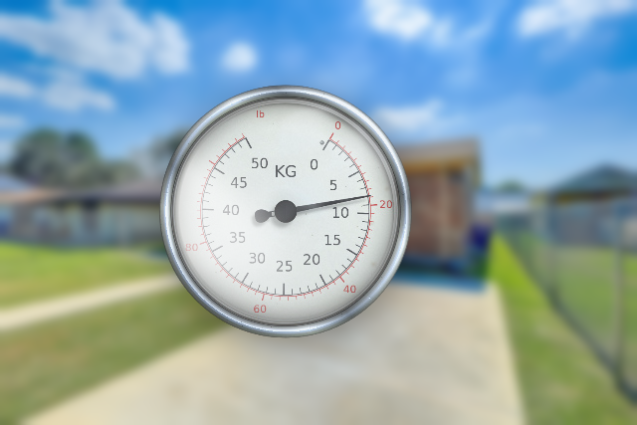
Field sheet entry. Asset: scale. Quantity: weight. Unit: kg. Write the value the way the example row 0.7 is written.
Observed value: 8
